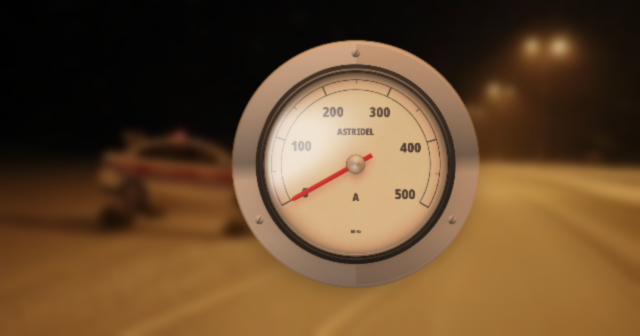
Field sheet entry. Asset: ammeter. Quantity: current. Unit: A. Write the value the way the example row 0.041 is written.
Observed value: 0
